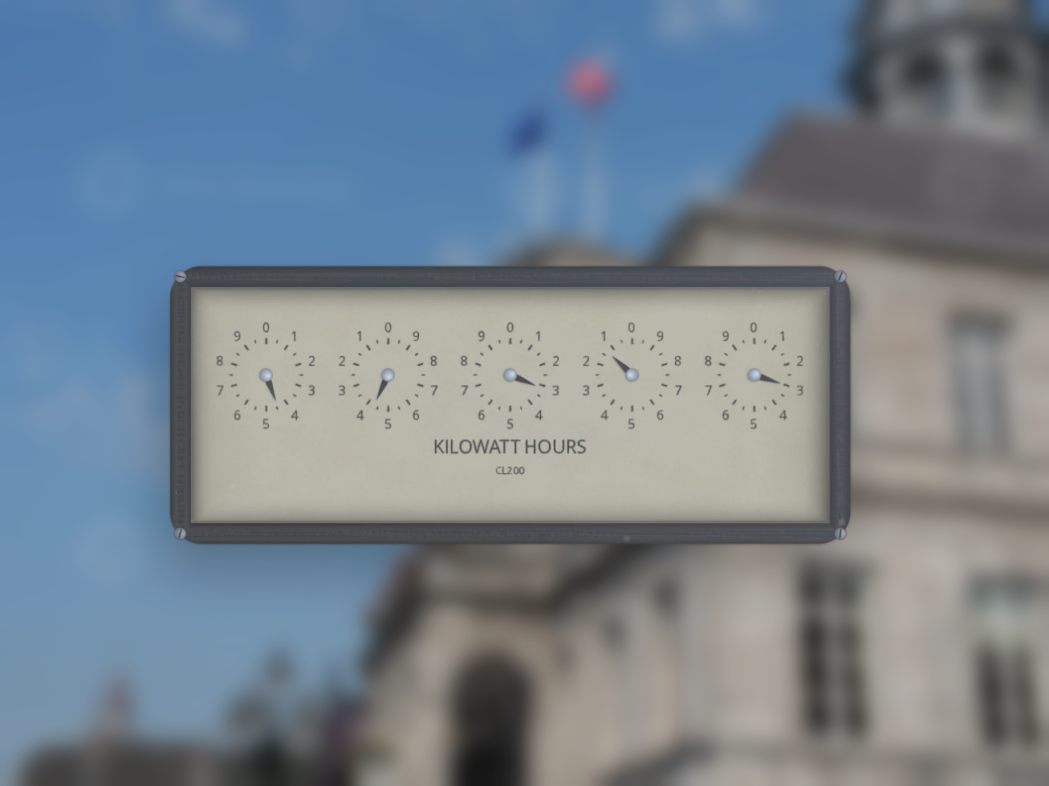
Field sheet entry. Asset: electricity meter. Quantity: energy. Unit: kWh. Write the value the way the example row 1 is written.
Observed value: 44313
